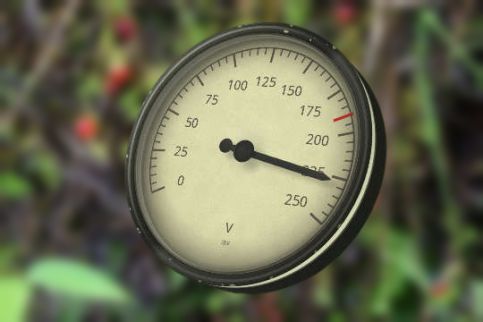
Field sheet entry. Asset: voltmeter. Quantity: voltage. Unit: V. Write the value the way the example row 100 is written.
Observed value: 227.5
